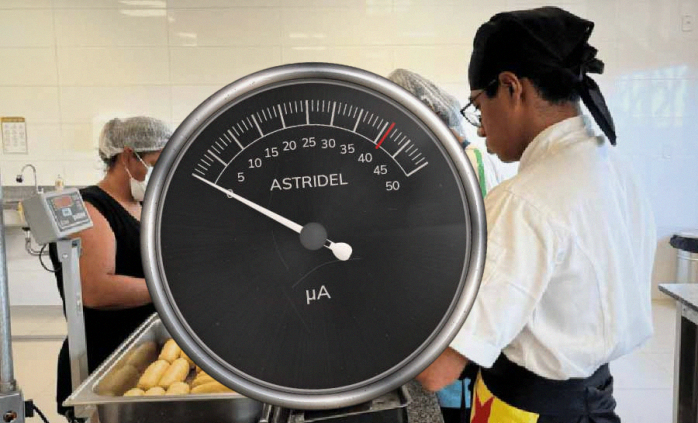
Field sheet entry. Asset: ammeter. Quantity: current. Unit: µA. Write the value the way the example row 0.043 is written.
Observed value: 0
